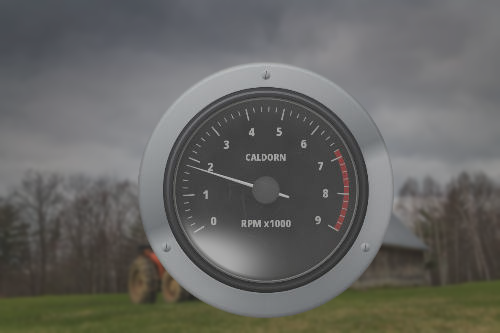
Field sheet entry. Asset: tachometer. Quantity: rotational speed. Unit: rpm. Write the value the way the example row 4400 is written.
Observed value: 1800
